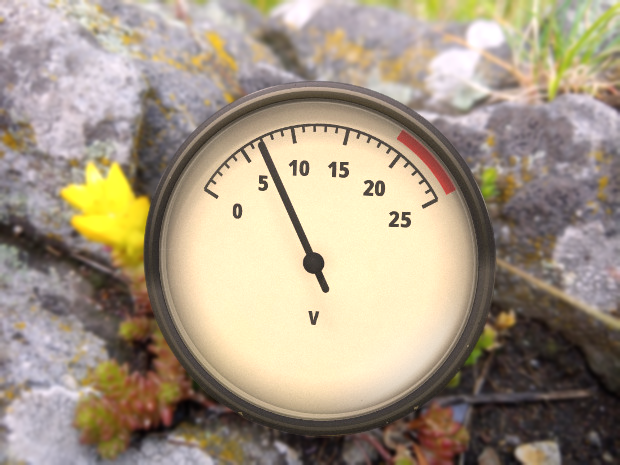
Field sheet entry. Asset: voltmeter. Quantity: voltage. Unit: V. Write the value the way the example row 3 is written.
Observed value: 7
